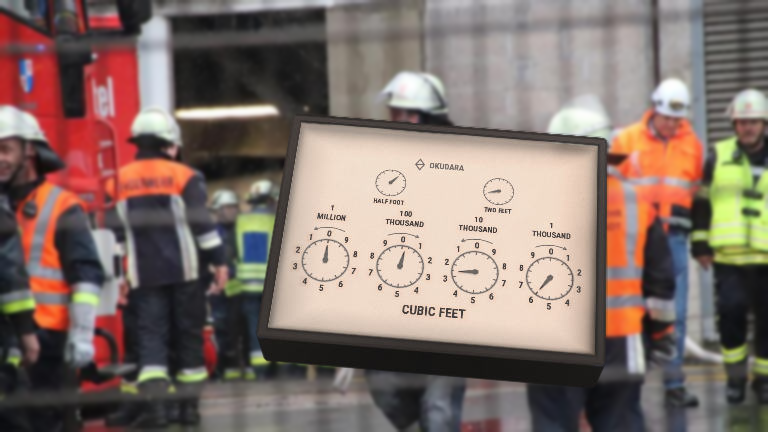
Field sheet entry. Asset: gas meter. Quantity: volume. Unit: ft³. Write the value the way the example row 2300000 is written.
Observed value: 2600
